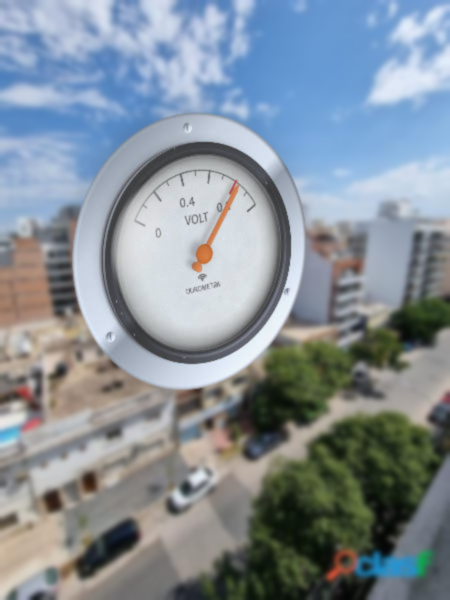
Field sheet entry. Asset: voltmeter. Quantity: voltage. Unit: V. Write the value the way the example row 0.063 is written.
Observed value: 0.8
